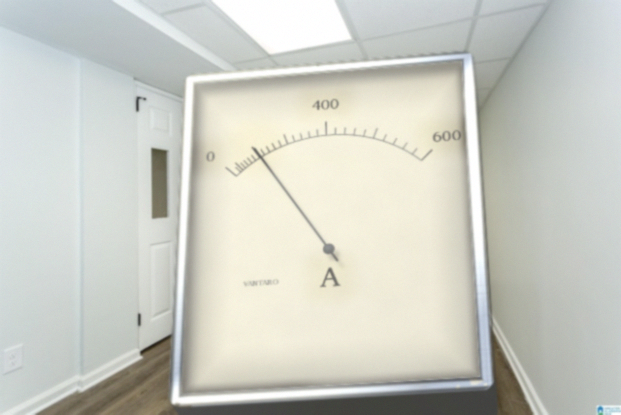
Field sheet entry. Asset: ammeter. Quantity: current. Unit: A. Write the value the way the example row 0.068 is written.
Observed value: 200
